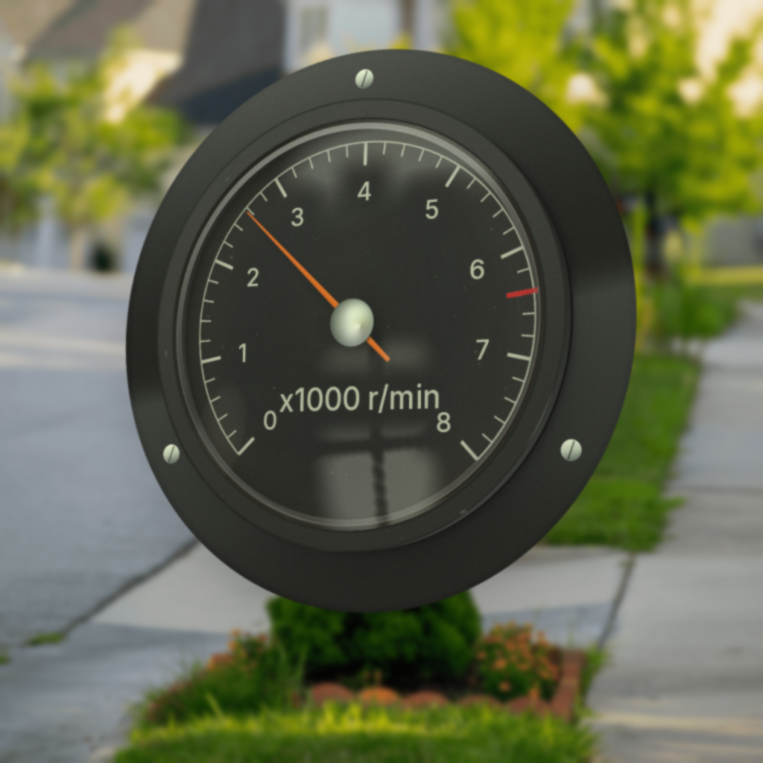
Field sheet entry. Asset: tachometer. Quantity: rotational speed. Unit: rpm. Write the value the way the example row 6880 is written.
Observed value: 2600
